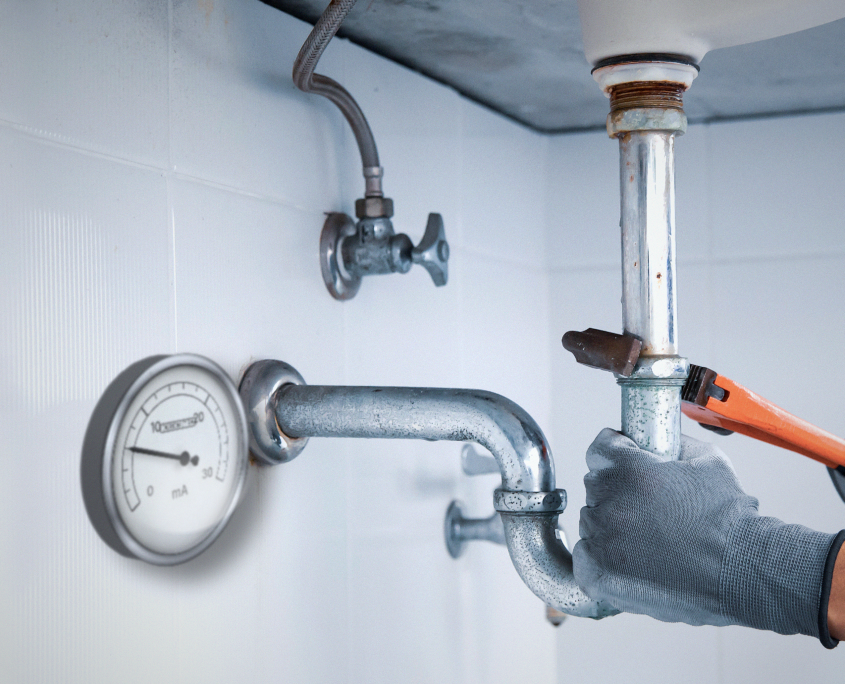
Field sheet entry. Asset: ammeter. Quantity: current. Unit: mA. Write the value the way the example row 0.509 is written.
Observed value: 6
